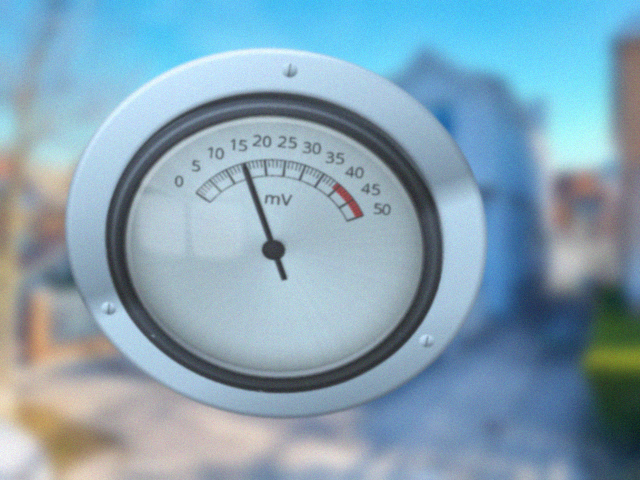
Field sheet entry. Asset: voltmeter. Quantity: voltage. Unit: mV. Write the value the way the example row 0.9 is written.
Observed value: 15
